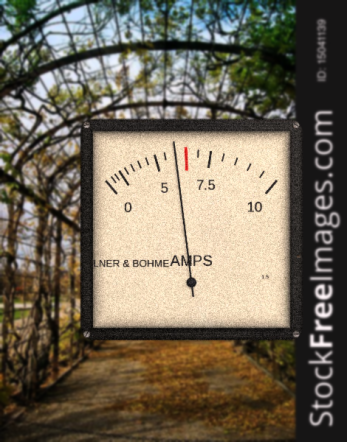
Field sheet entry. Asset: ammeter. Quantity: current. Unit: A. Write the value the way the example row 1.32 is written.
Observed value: 6
